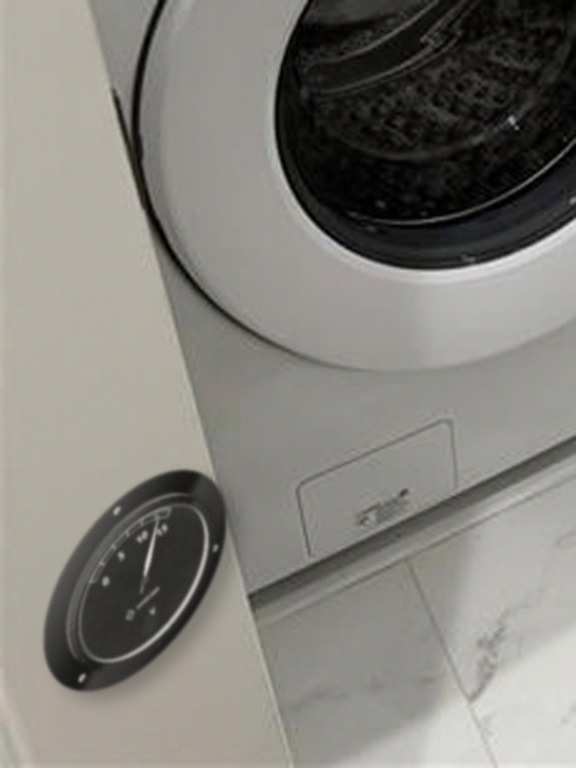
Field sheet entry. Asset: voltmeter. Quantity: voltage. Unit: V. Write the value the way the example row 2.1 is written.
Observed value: 12.5
